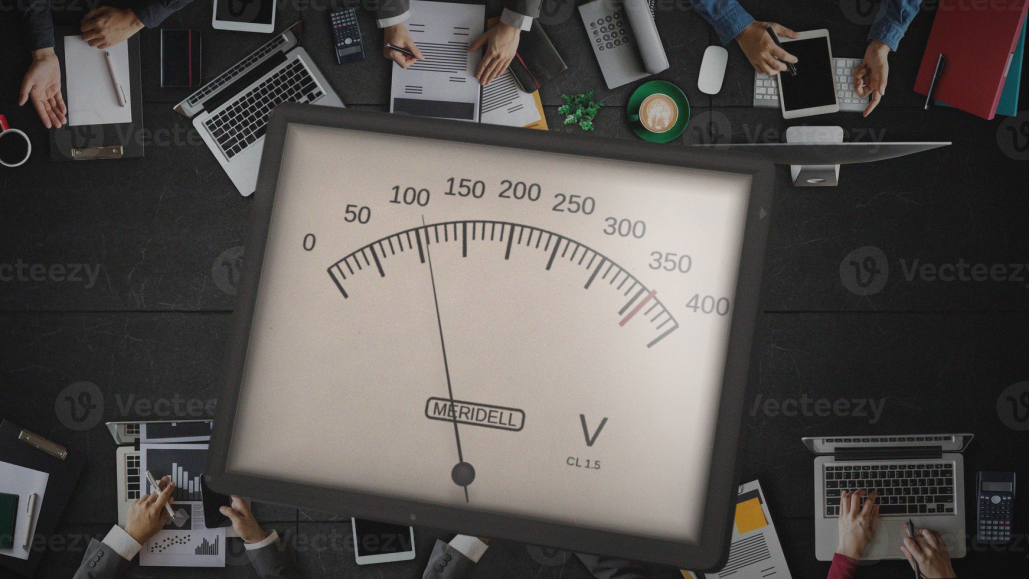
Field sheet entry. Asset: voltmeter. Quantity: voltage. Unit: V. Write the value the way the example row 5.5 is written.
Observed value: 110
